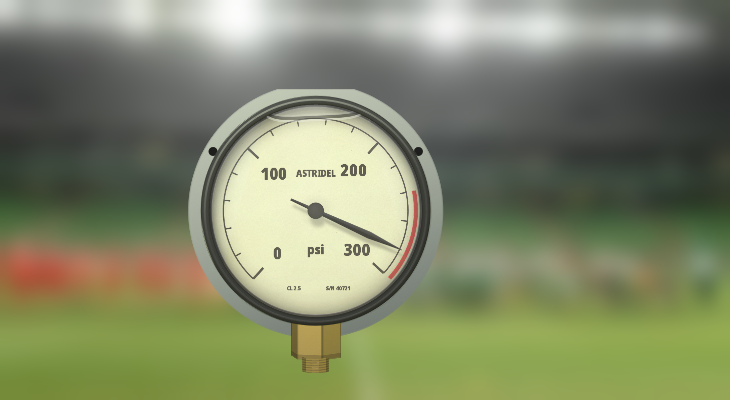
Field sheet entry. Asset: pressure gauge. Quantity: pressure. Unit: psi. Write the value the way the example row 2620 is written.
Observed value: 280
